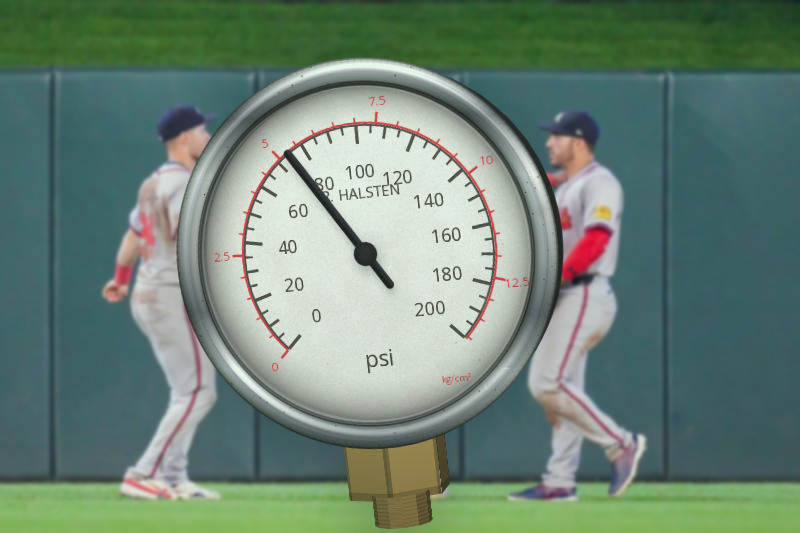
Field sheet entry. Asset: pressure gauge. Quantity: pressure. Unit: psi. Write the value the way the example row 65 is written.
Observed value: 75
